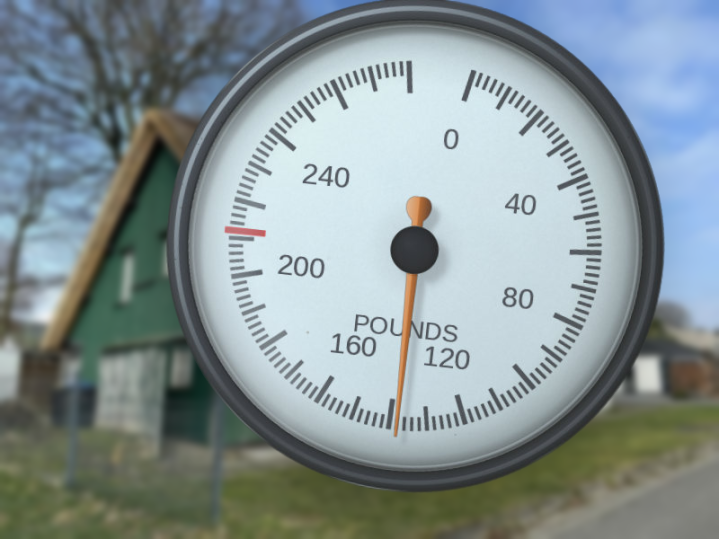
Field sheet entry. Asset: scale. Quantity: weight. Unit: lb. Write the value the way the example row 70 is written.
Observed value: 138
